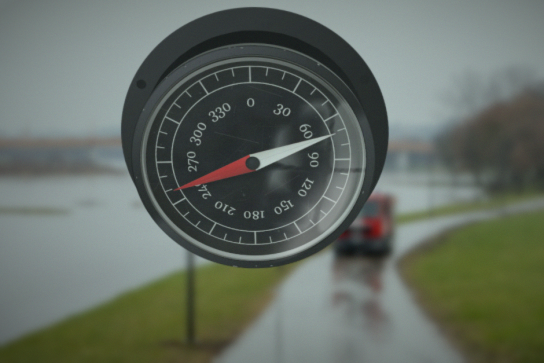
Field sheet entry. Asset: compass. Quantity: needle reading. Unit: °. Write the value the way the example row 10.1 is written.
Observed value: 250
